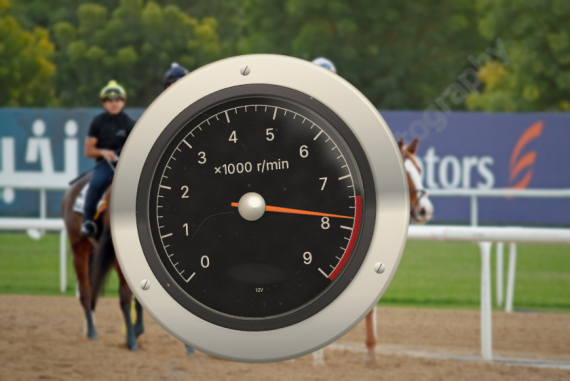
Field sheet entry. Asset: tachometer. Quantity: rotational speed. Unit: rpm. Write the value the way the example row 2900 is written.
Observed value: 7800
